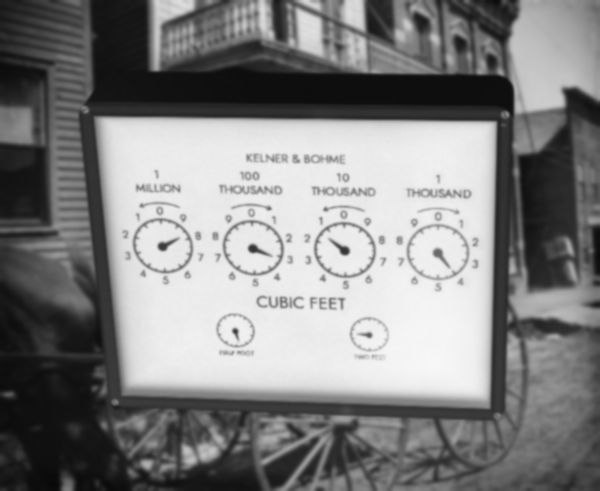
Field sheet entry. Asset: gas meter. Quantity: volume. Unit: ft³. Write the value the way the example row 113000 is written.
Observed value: 831400
